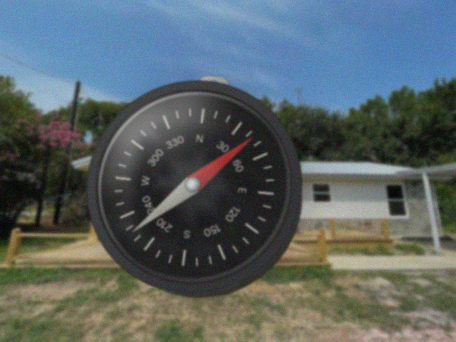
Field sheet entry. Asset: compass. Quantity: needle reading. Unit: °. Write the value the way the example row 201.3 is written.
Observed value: 45
